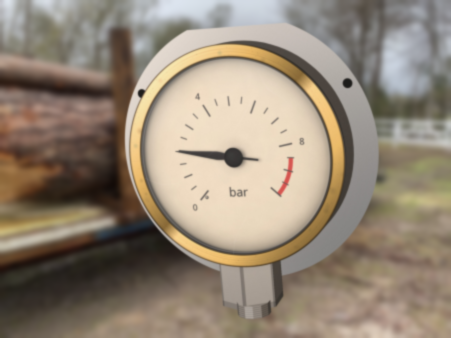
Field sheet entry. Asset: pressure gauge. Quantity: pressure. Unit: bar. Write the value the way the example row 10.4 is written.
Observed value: 2
